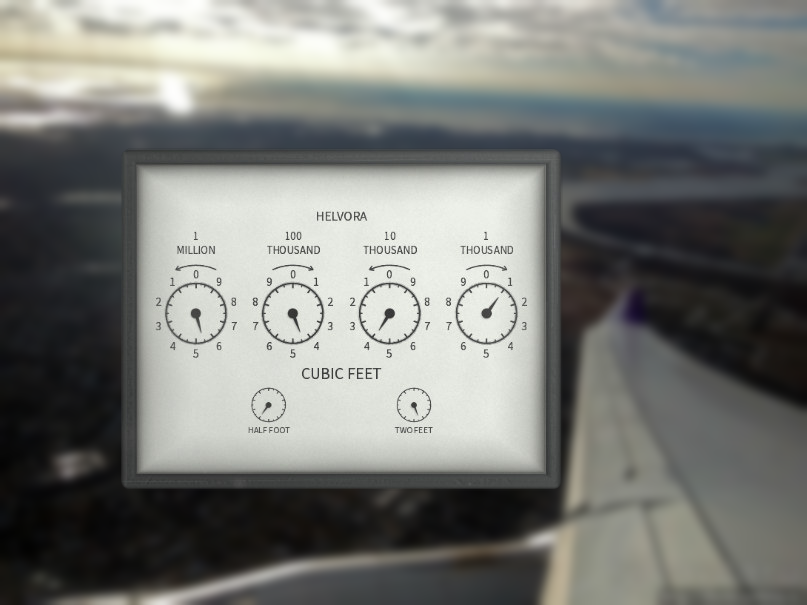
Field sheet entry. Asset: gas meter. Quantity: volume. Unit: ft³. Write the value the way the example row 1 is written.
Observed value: 544100
